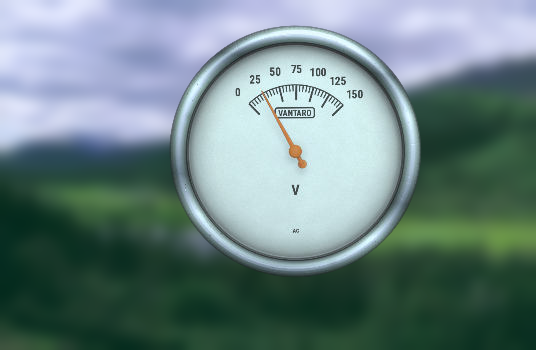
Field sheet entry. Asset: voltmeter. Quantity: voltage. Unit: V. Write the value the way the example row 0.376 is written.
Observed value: 25
